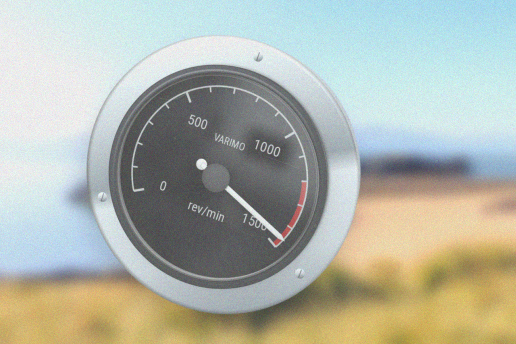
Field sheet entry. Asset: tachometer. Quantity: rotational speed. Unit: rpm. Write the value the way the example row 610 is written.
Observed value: 1450
